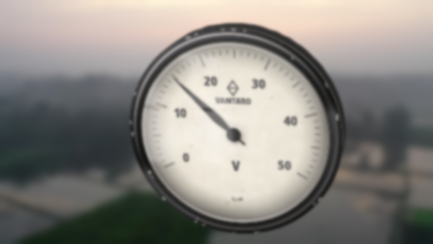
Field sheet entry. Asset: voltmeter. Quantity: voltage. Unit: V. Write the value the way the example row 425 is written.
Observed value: 15
